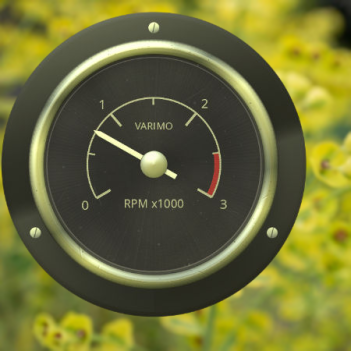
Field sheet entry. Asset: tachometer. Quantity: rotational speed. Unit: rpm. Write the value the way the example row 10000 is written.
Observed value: 750
